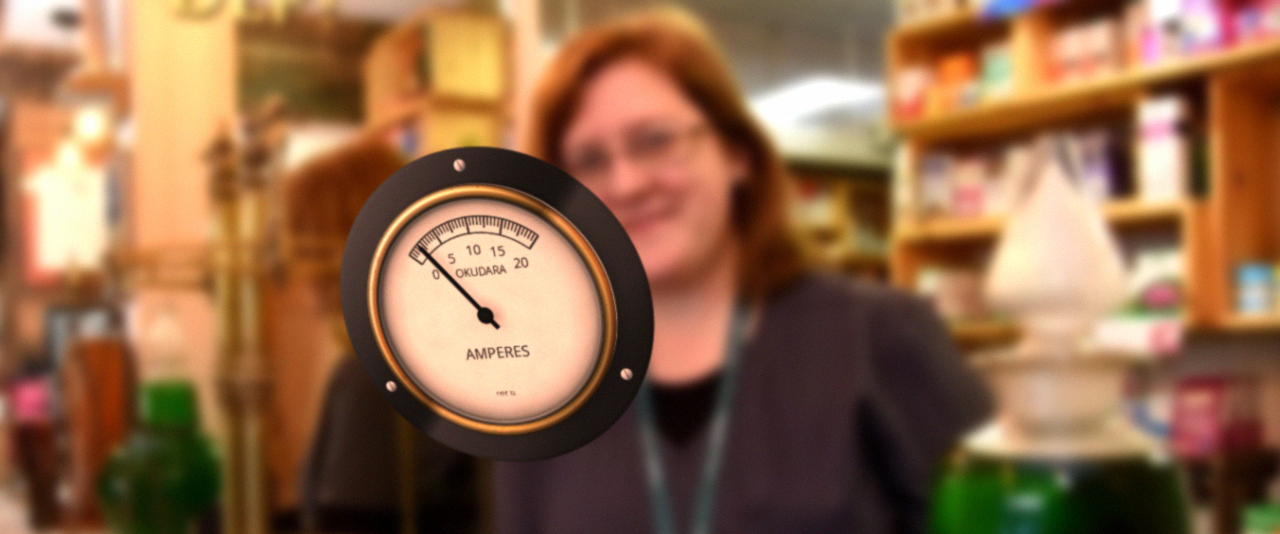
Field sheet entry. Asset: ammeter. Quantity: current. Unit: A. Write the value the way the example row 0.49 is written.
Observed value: 2.5
